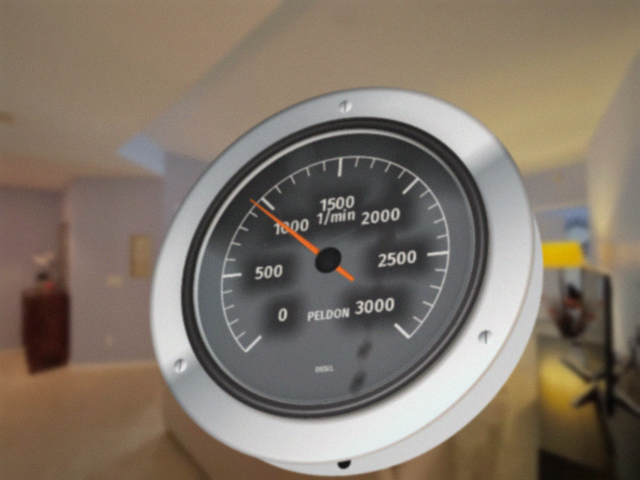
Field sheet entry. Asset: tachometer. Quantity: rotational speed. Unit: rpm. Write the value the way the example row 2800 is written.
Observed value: 950
